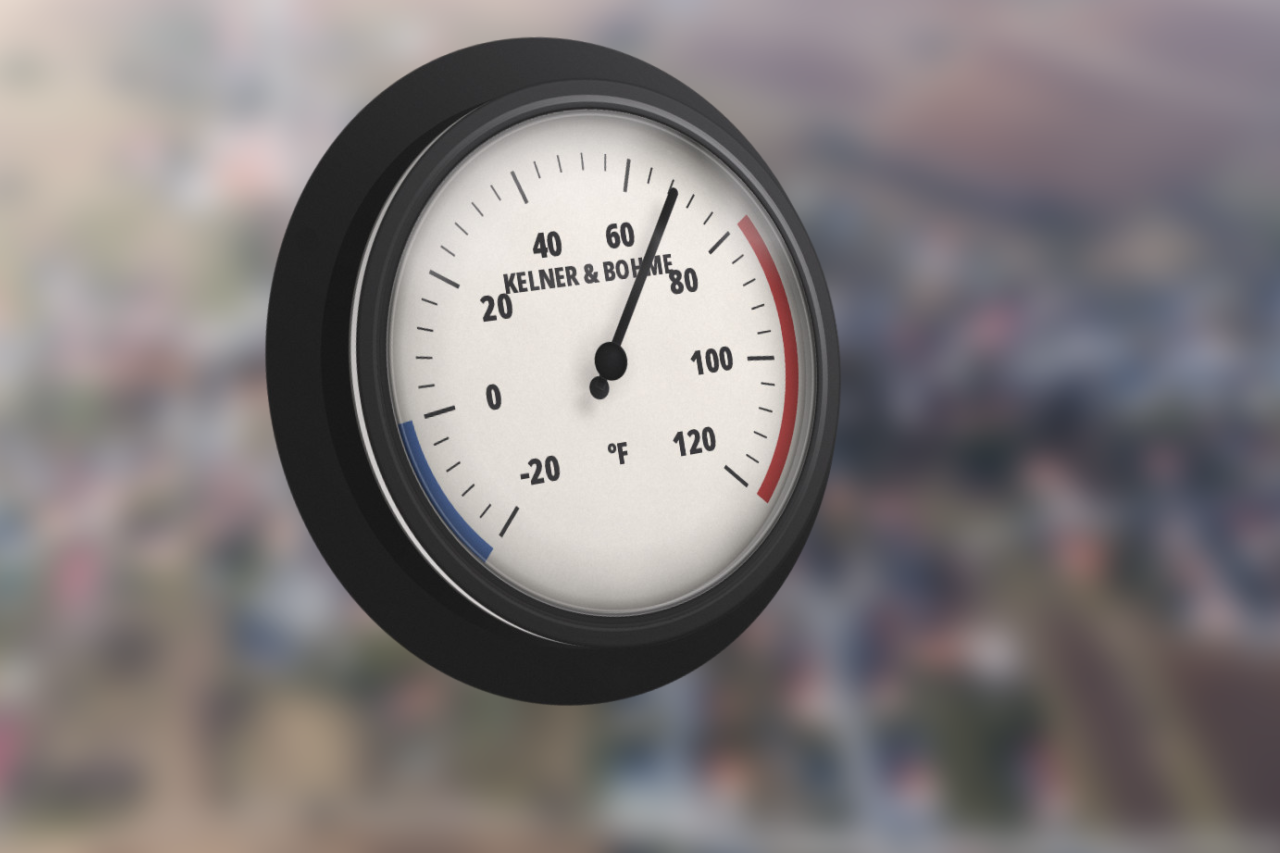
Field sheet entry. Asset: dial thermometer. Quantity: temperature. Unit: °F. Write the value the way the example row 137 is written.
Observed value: 68
